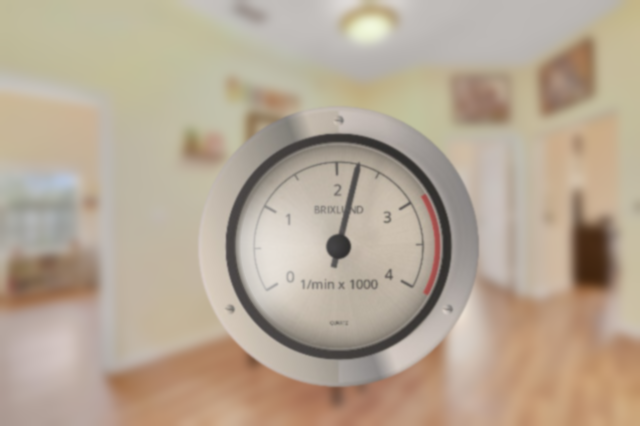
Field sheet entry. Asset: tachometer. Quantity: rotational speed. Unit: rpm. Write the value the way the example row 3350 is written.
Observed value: 2250
